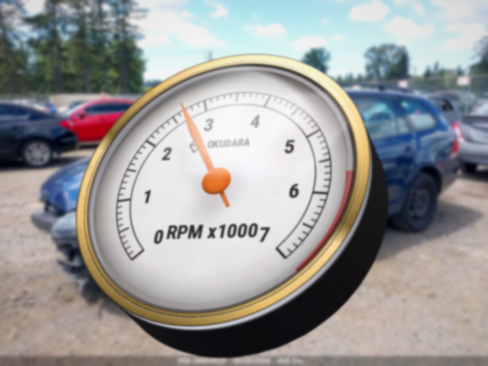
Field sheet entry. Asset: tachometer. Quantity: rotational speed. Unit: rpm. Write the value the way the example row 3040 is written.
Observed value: 2700
